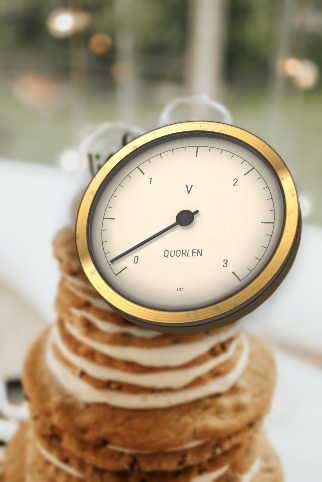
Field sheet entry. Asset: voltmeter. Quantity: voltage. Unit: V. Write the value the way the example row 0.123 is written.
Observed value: 0.1
